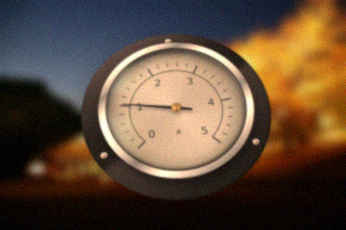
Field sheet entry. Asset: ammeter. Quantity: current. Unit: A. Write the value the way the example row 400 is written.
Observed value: 1
